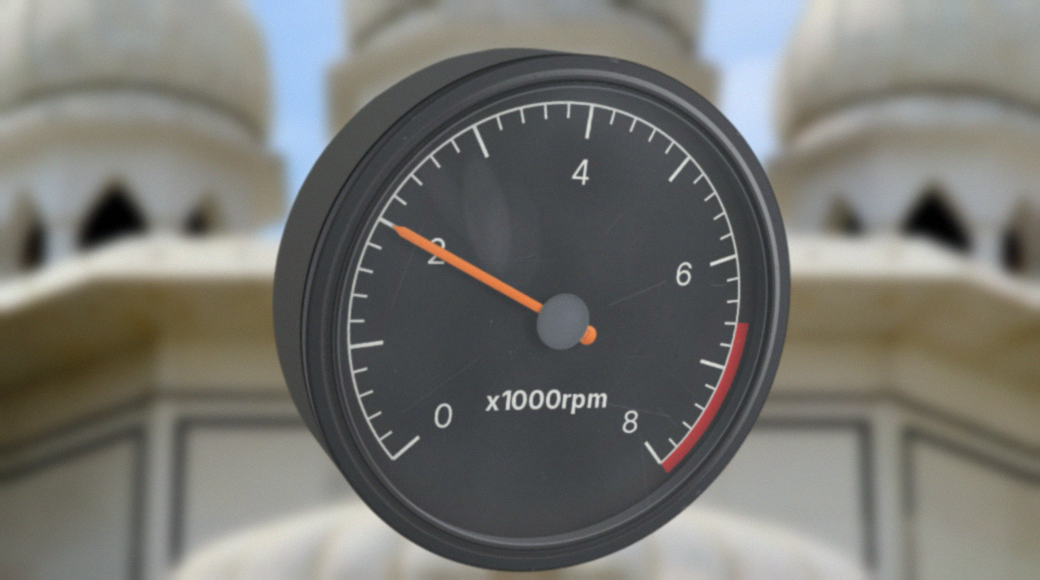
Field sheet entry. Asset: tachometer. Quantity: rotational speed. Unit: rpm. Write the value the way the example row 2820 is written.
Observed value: 2000
